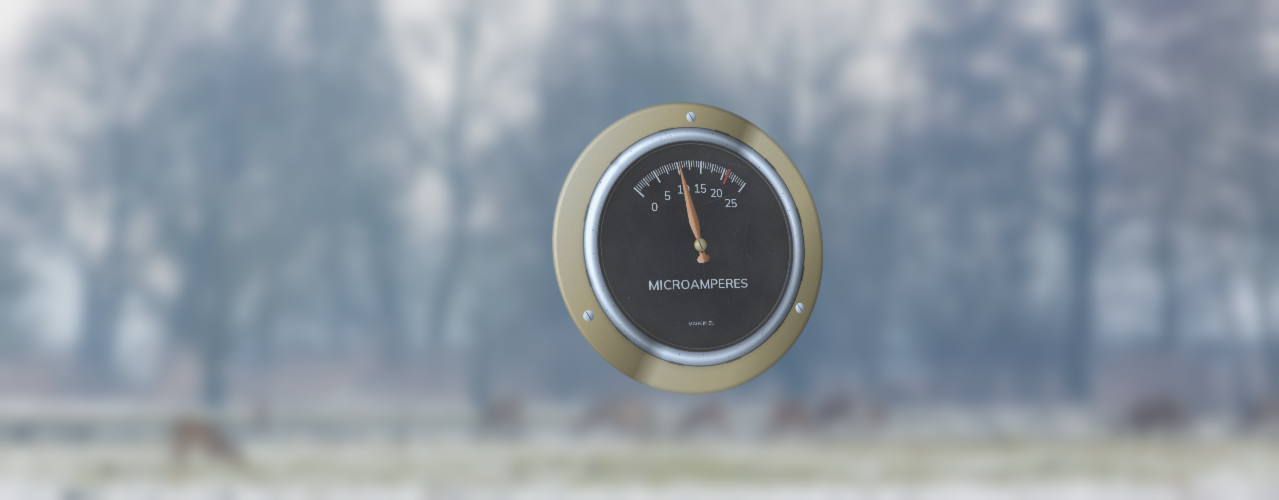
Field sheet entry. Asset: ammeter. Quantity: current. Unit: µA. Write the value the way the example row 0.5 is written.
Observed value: 10
